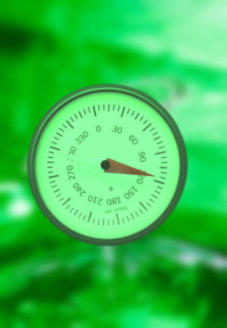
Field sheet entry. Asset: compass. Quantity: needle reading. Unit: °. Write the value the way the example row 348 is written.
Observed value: 115
